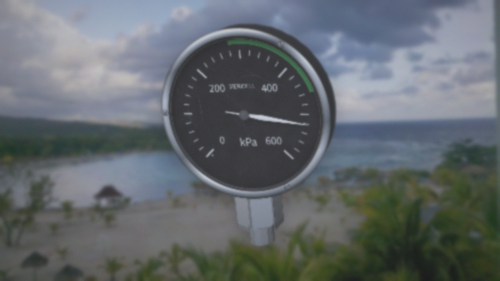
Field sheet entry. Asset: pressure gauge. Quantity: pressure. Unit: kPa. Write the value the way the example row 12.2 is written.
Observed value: 520
